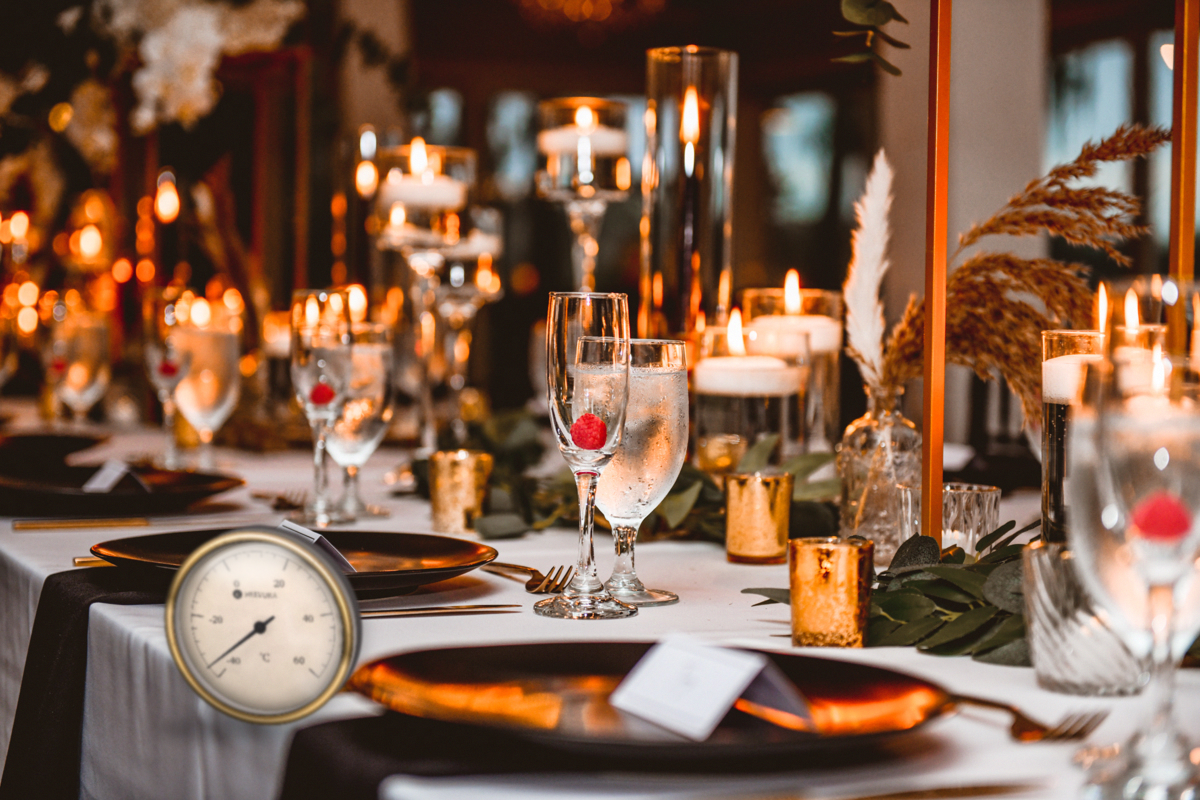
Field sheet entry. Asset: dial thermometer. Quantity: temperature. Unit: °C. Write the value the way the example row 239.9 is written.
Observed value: -36
